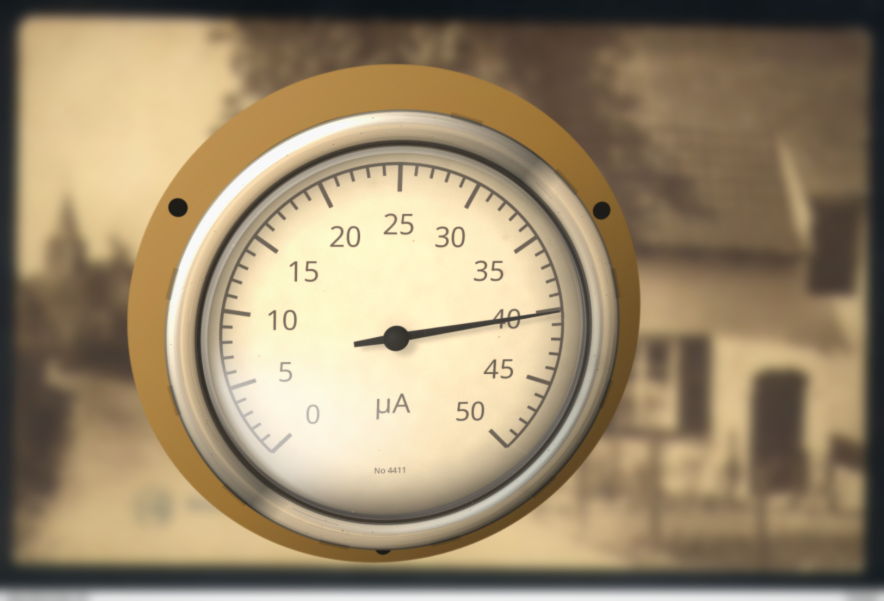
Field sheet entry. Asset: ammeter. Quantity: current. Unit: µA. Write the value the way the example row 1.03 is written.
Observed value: 40
